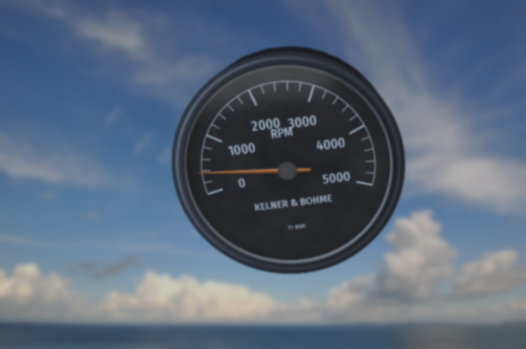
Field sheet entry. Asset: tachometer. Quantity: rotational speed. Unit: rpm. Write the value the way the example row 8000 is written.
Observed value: 400
